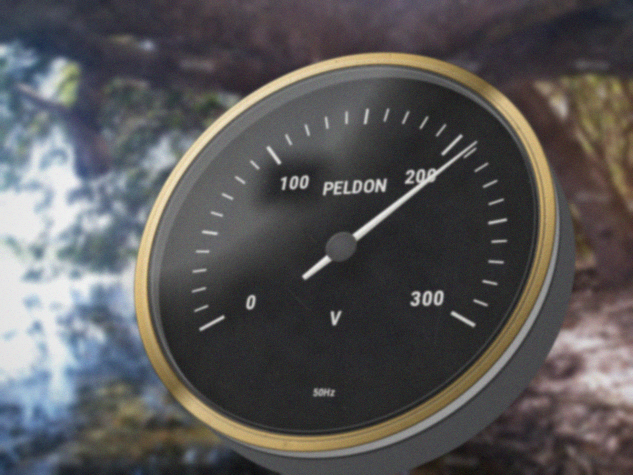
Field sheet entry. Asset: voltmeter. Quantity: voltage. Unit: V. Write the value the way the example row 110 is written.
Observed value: 210
